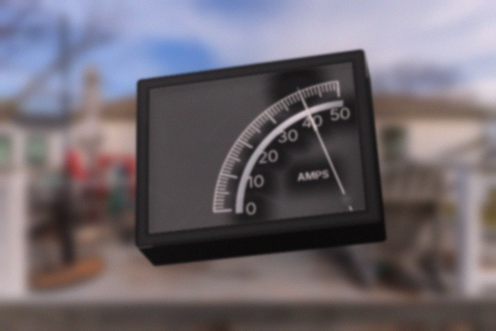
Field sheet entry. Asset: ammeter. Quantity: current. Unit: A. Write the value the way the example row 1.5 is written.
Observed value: 40
